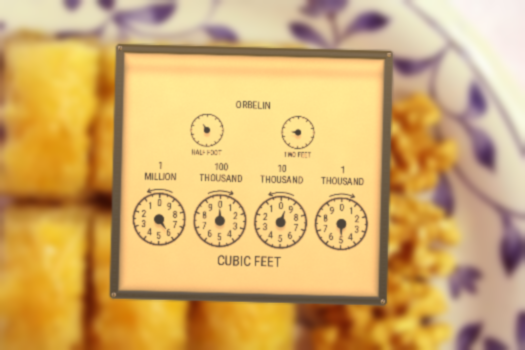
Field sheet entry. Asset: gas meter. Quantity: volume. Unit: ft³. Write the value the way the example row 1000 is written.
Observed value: 599500
